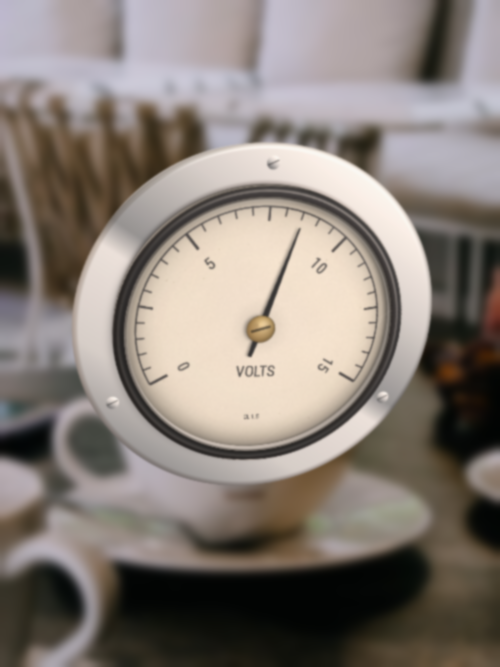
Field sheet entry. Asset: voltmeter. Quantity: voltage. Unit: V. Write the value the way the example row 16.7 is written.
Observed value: 8.5
